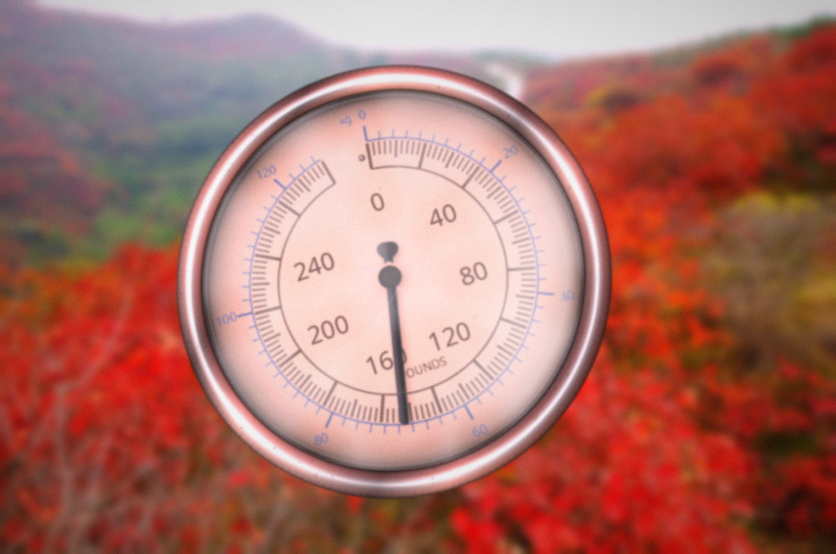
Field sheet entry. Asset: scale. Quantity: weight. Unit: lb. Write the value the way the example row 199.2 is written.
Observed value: 152
